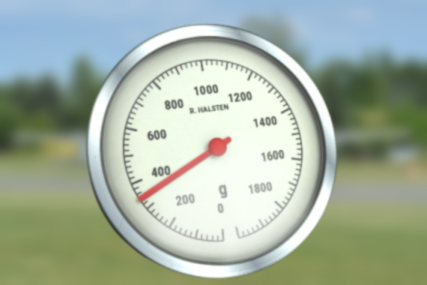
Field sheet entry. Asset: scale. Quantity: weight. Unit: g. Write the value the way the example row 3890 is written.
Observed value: 340
